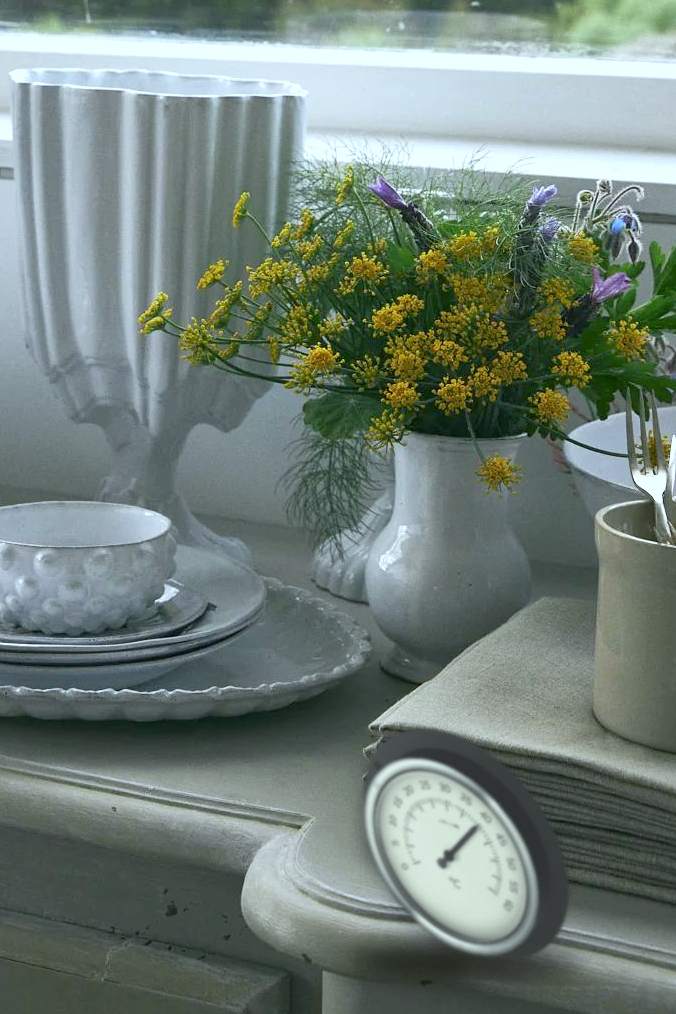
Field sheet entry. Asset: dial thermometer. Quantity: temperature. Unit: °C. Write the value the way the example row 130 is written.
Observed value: 40
